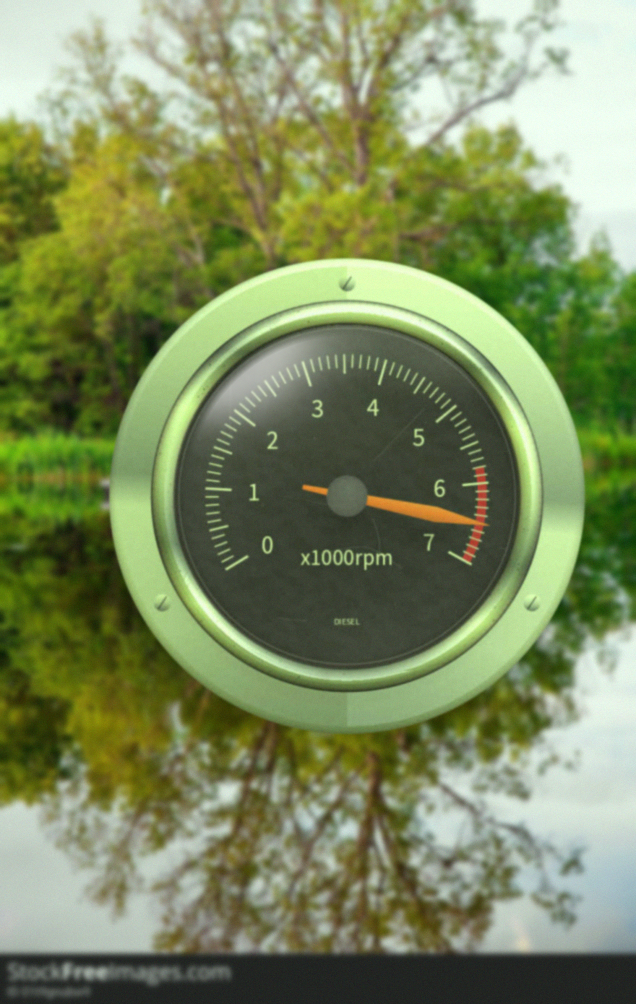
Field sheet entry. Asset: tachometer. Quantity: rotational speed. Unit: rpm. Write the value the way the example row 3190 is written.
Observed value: 6500
